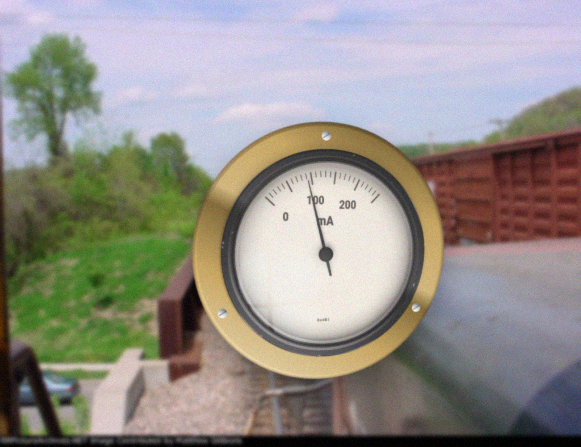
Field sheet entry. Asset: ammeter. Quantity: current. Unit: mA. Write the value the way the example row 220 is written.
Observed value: 90
